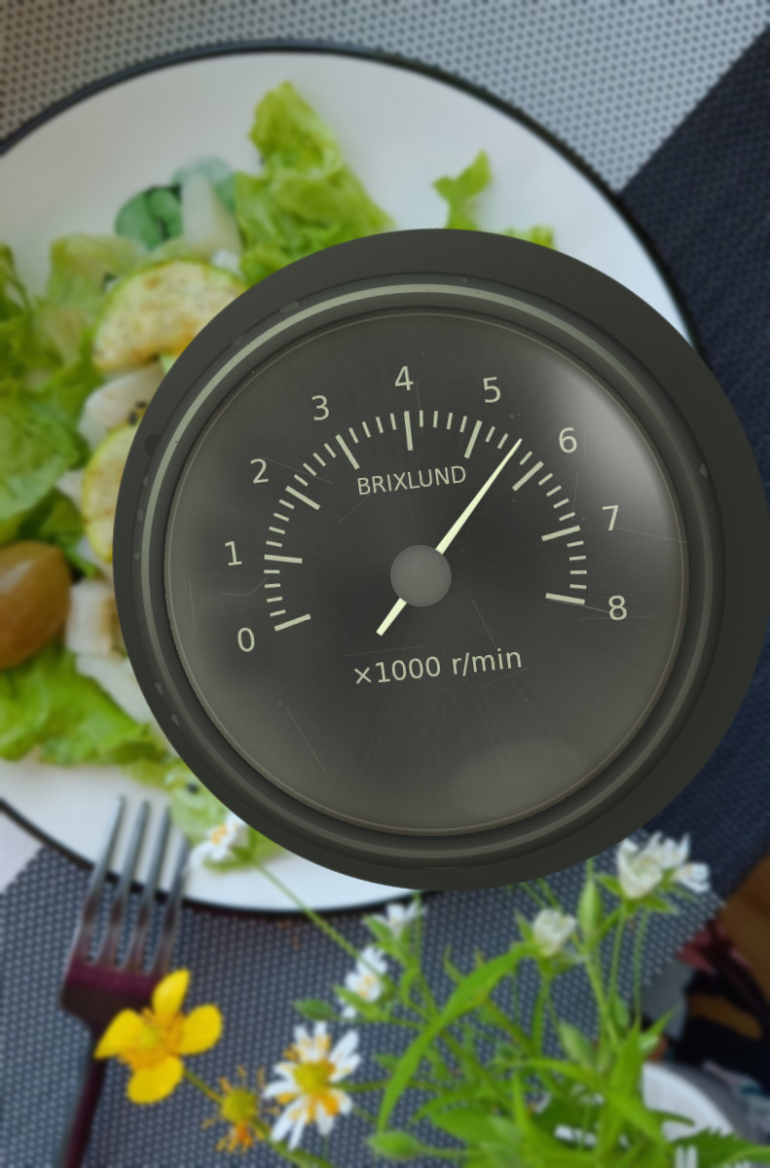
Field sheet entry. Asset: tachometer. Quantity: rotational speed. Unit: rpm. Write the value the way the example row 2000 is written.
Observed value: 5600
